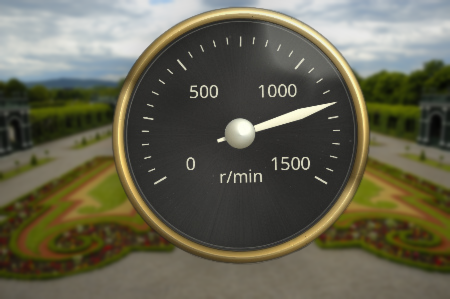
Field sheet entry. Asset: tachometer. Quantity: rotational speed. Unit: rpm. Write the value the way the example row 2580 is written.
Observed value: 1200
